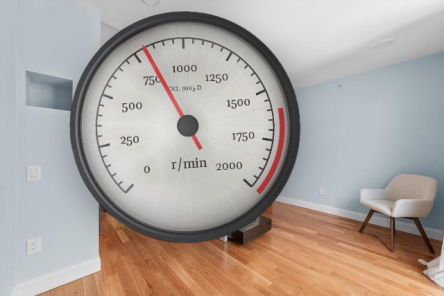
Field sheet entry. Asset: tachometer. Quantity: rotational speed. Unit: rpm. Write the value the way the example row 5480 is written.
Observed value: 800
